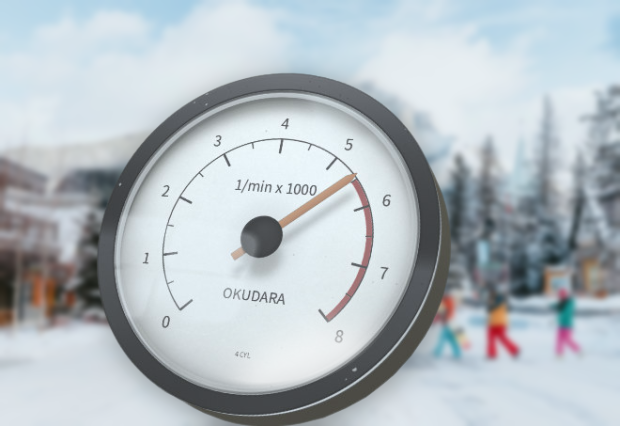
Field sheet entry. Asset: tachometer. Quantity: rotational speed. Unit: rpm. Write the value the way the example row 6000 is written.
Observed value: 5500
